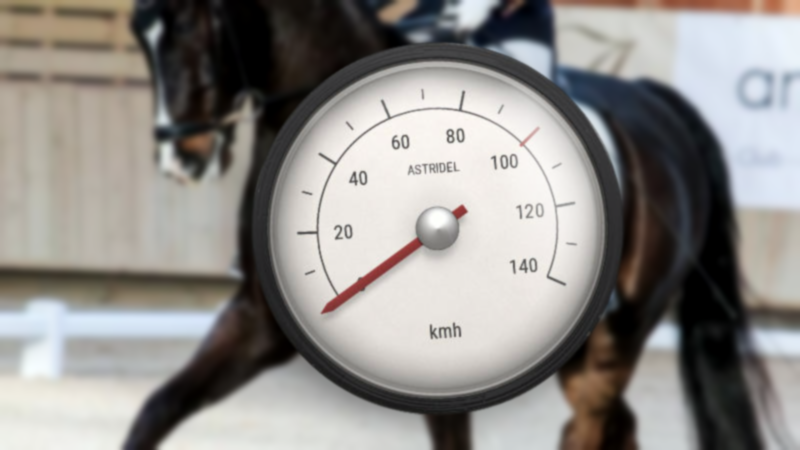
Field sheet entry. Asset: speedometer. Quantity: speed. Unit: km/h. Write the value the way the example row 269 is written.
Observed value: 0
